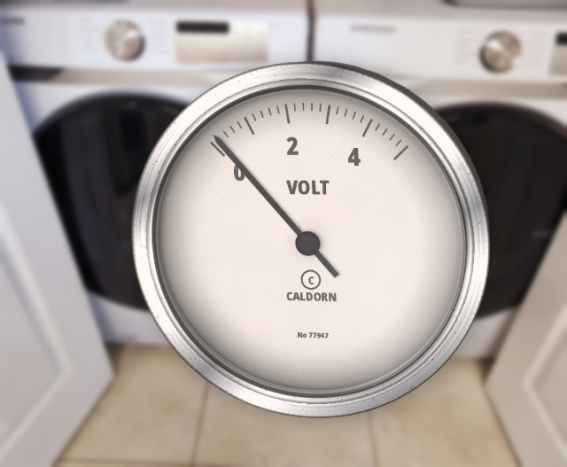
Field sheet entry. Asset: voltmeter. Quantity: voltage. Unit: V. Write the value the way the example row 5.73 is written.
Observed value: 0.2
